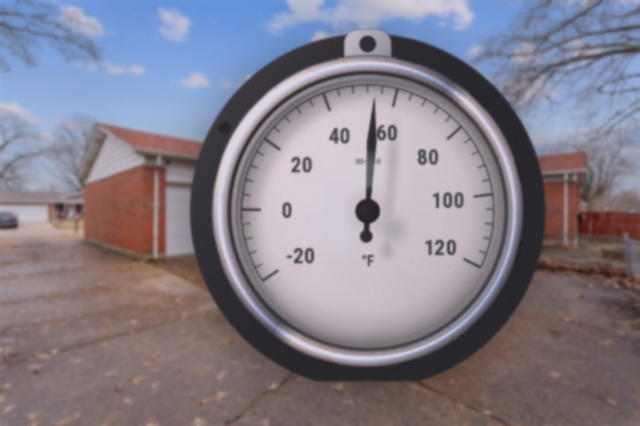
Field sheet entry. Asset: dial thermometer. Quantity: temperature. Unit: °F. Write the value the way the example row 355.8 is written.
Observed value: 54
